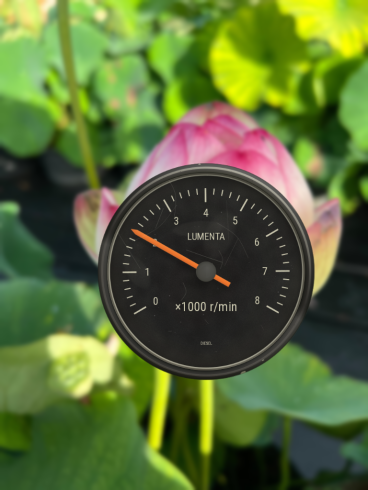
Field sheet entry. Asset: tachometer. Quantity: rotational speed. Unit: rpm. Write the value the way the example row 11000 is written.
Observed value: 2000
